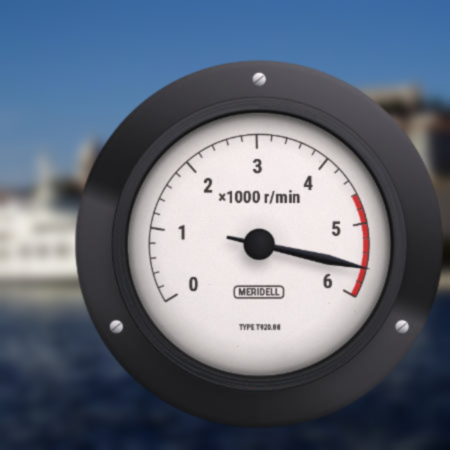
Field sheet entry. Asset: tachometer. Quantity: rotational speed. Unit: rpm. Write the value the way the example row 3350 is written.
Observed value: 5600
